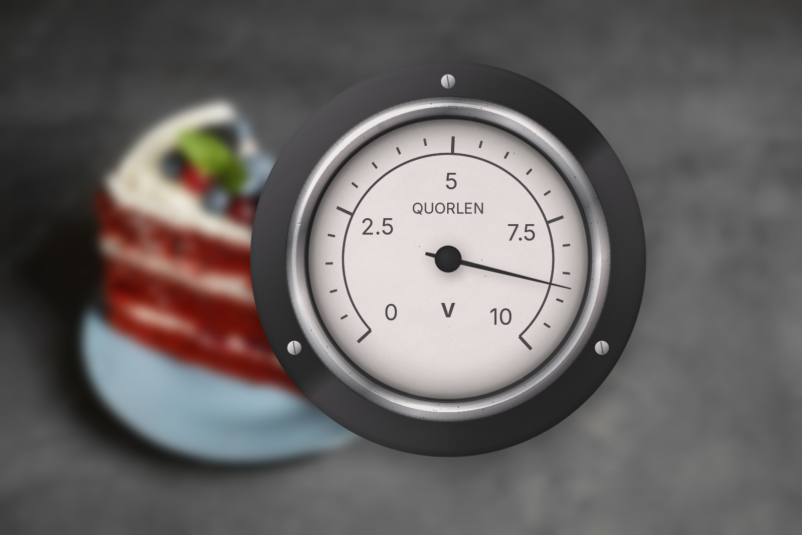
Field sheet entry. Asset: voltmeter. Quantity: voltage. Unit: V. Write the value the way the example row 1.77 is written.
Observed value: 8.75
